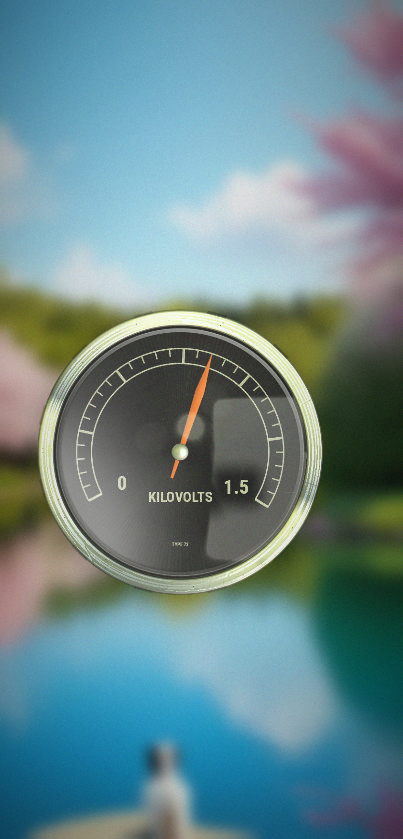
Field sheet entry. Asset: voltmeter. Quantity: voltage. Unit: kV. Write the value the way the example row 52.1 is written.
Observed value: 0.85
